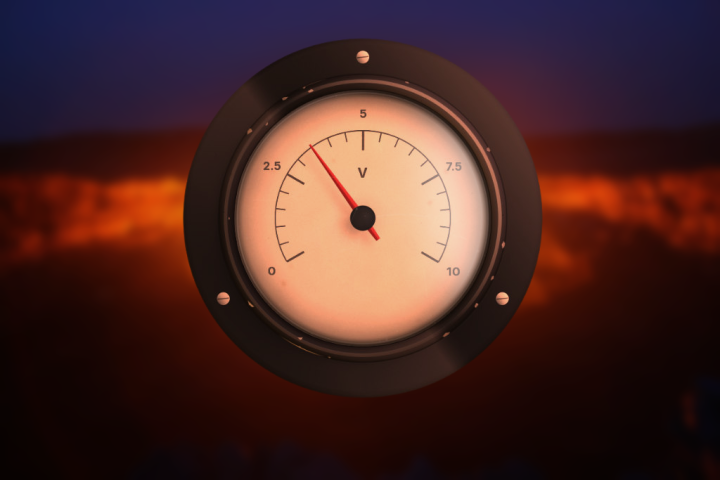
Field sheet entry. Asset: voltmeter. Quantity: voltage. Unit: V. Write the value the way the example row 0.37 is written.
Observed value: 3.5
